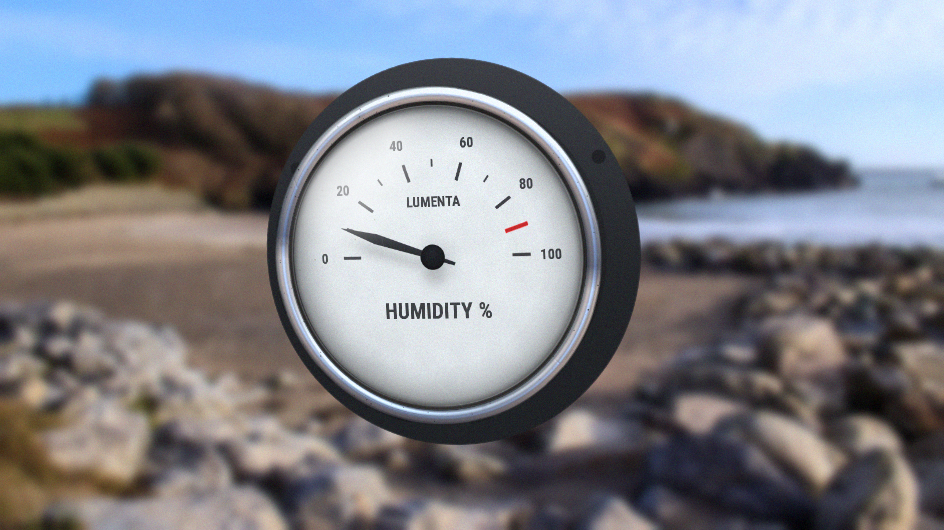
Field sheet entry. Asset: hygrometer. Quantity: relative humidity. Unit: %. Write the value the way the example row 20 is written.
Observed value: 10
